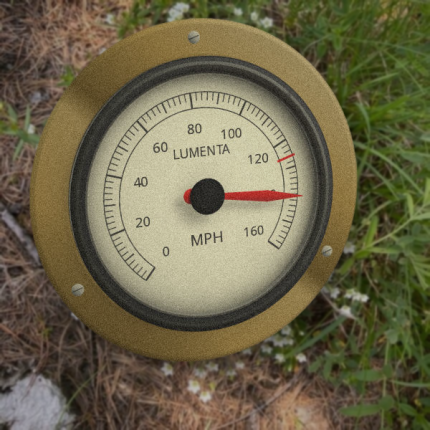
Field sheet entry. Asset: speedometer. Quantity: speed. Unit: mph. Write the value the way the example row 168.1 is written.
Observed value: 140
